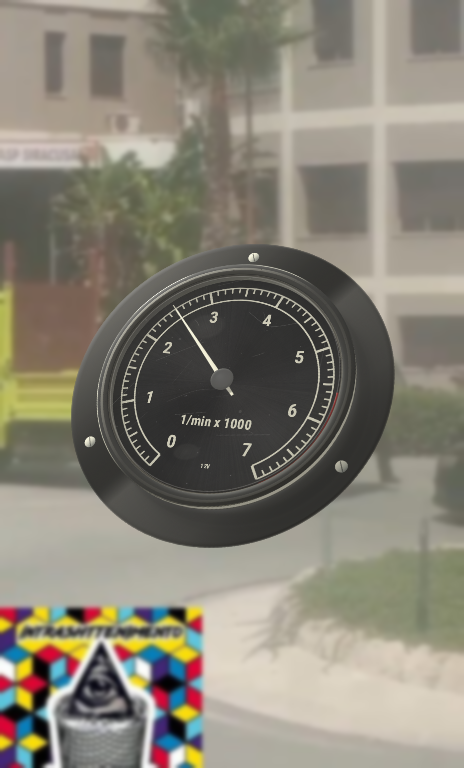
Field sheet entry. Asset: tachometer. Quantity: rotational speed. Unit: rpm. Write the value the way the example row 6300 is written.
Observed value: 2500
